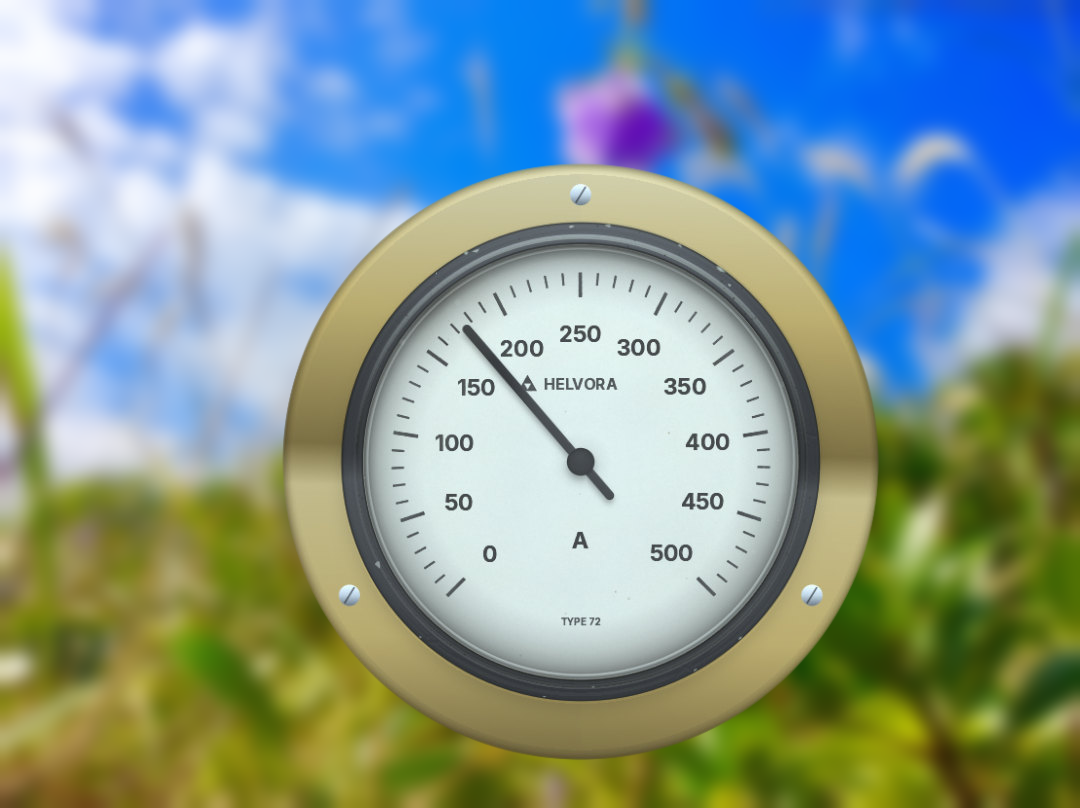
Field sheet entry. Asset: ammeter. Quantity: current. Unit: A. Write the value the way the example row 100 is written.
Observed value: 175
